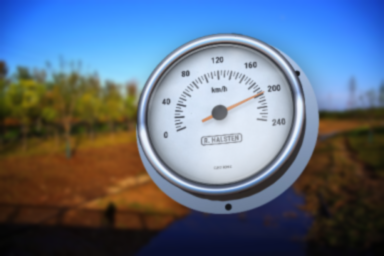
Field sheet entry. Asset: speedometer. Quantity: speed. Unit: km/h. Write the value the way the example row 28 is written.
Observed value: 200
